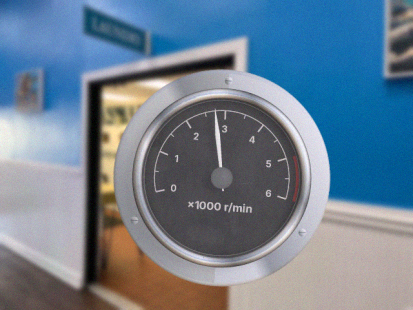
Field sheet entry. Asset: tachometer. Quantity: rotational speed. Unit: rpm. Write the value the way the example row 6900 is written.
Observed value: 2750
